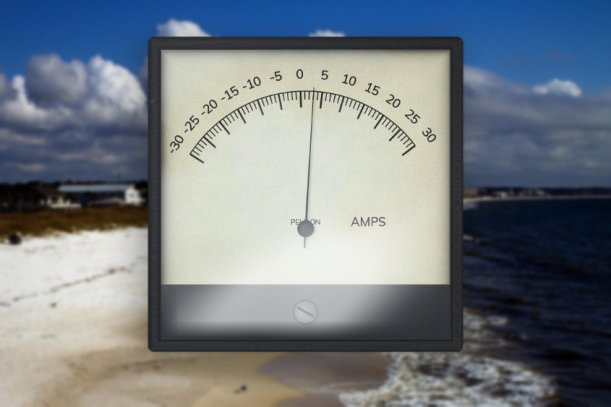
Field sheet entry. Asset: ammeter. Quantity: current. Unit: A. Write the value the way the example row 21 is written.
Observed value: 3
